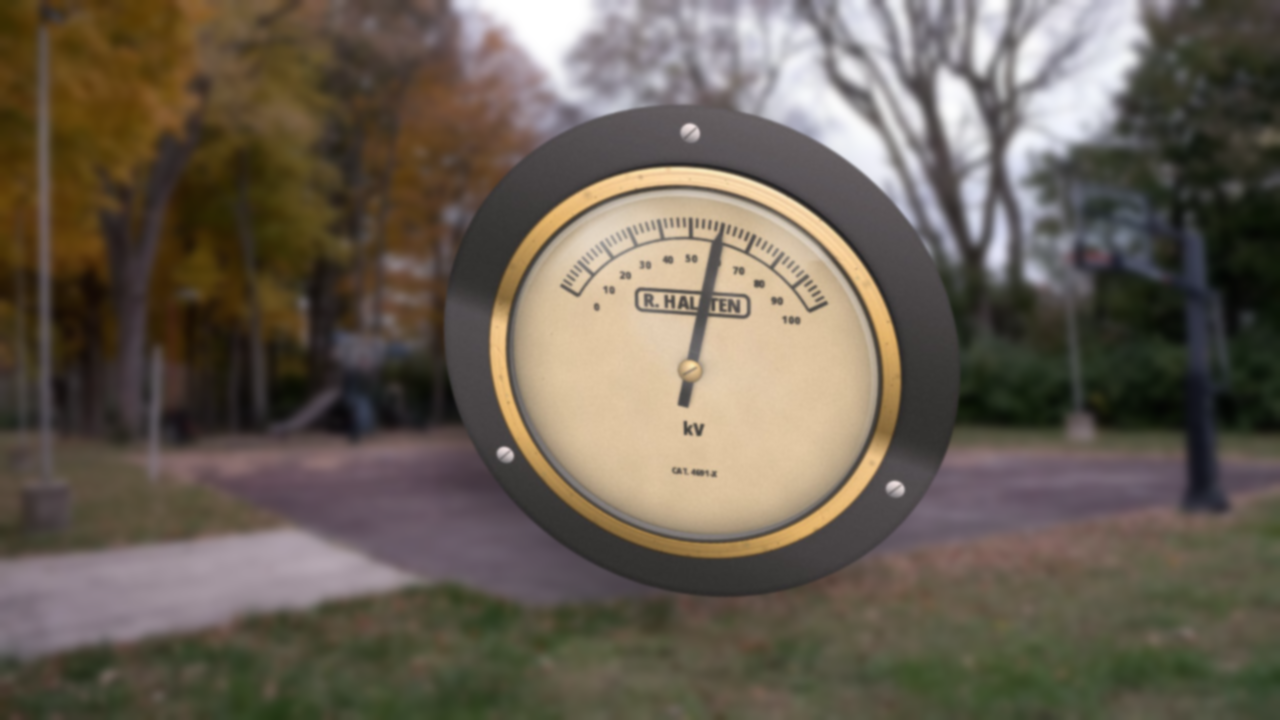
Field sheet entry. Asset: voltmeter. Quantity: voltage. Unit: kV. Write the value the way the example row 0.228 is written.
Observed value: 60
